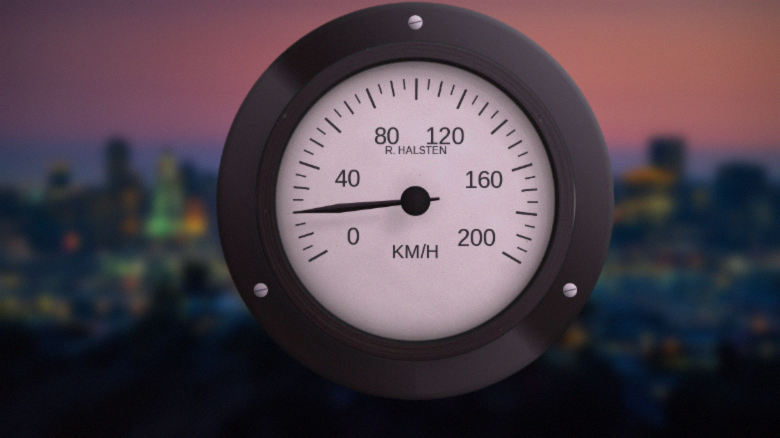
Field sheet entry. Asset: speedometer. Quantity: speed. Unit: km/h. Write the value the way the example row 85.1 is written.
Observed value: 20
